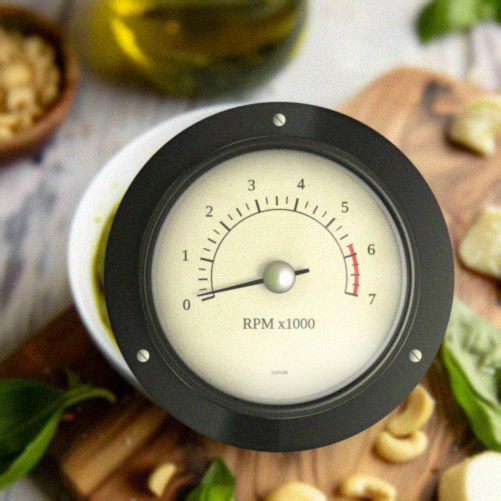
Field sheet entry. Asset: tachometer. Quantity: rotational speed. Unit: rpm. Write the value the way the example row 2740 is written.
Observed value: 125
